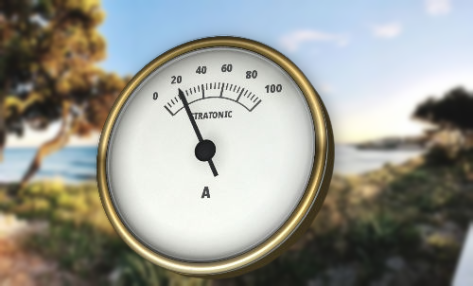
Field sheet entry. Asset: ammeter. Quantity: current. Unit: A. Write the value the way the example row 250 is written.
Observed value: 20
